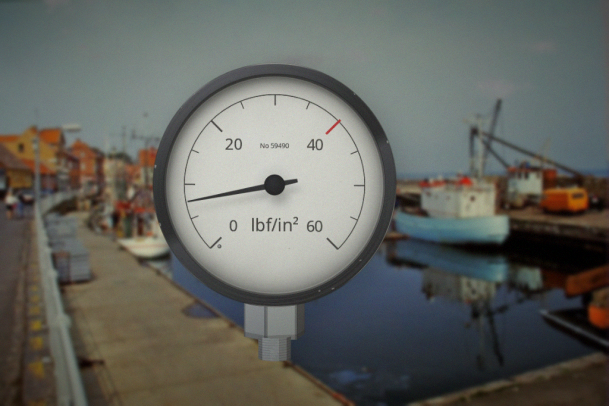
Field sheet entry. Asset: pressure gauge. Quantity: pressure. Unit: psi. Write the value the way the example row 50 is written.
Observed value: 7.5
